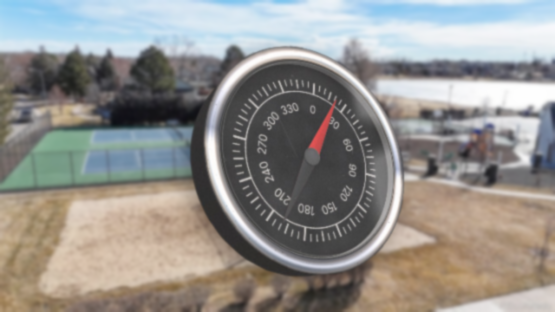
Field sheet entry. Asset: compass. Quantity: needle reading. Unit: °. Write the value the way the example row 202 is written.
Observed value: 20
